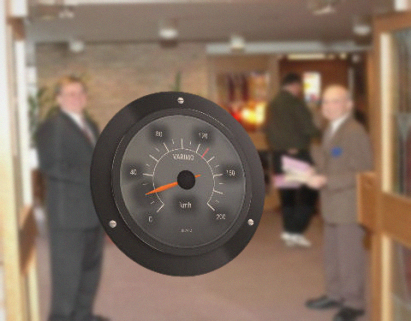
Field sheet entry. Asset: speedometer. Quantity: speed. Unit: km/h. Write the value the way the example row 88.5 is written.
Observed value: 20
